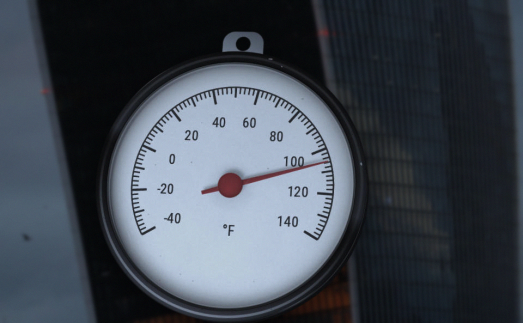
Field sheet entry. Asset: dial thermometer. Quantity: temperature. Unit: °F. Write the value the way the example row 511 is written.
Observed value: 106
